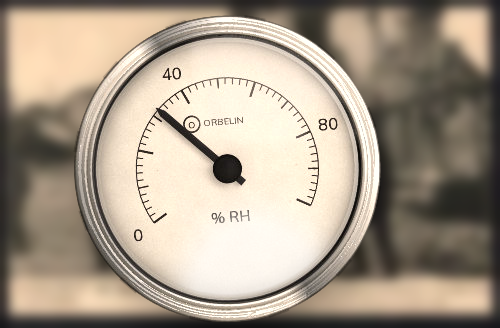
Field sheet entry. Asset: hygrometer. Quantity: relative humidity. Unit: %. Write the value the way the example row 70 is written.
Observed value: 32
